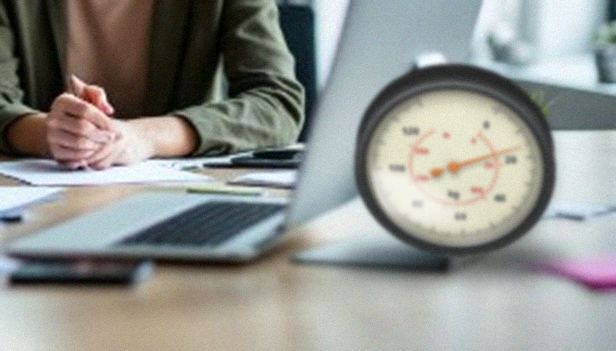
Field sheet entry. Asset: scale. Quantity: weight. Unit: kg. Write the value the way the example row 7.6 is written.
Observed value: 15
